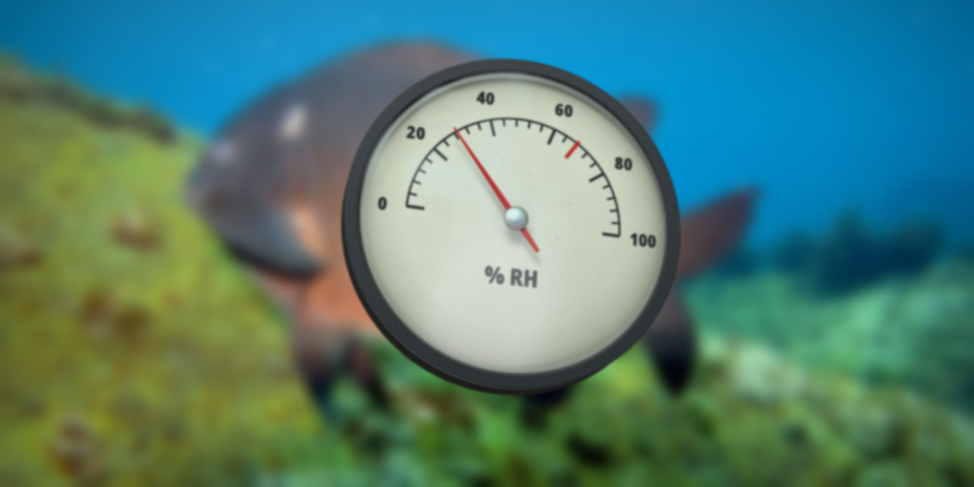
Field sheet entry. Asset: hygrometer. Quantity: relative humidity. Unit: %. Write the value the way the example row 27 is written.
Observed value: 28
